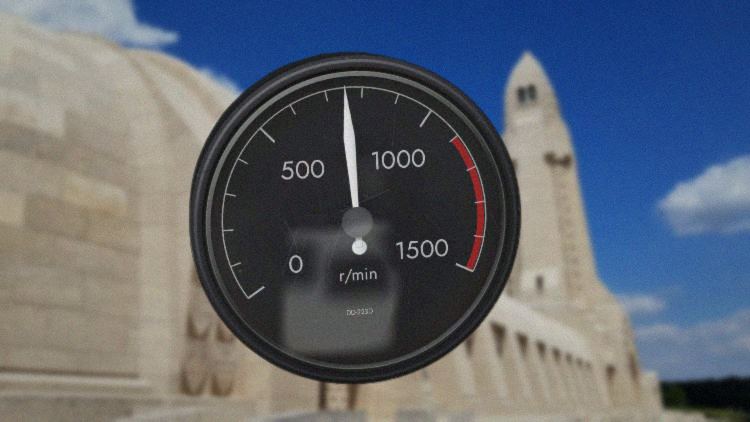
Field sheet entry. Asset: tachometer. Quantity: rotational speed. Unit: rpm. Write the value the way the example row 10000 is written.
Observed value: 750
